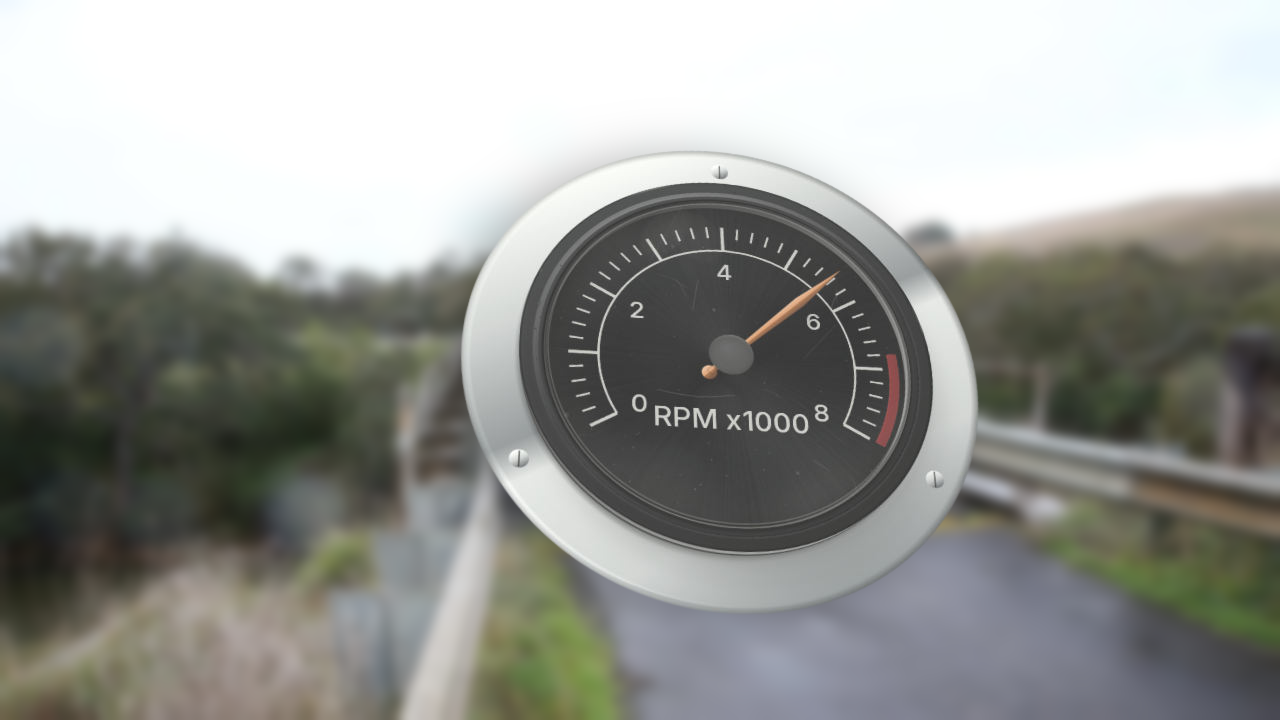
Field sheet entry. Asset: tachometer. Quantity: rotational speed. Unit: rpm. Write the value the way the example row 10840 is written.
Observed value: 5600
